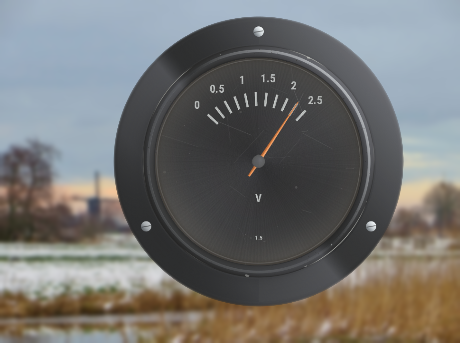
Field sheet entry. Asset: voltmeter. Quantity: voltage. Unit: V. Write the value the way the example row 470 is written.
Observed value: 2.25
